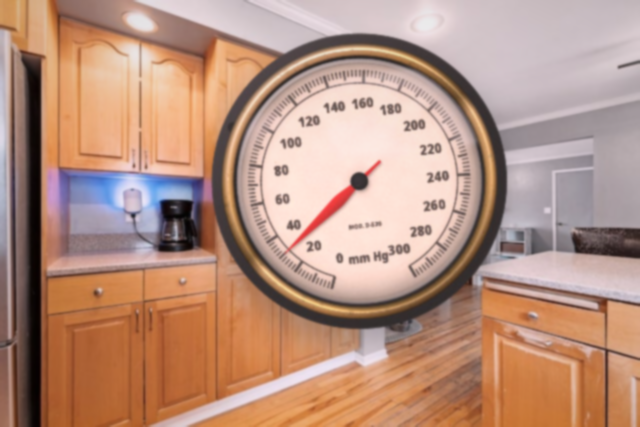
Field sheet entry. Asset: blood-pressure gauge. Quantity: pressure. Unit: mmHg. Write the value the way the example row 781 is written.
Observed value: 30
